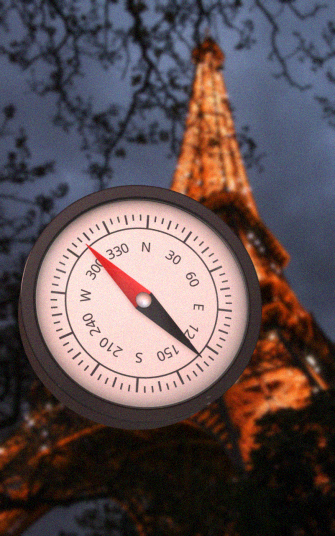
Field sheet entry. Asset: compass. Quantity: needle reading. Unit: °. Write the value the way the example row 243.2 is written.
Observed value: 310
